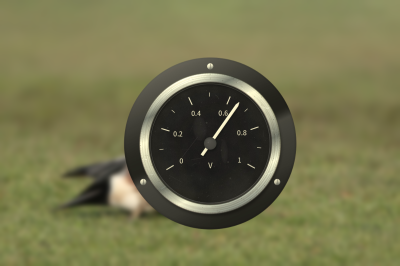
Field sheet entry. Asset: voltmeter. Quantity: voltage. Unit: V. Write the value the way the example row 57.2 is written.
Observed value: 0.65
